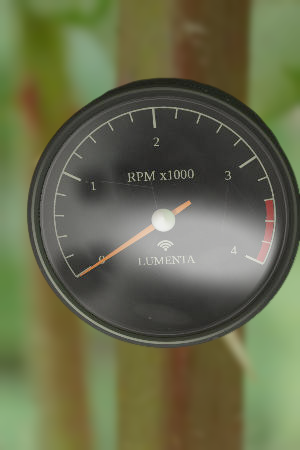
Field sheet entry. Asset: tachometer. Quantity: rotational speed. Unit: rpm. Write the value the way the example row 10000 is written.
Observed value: 0
